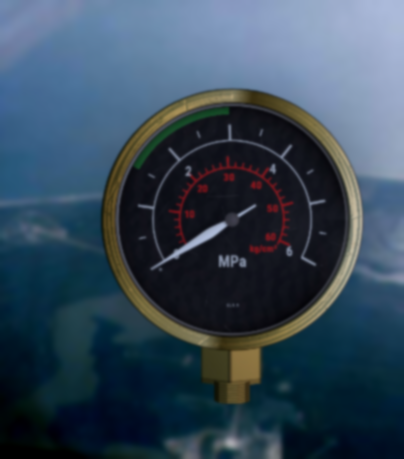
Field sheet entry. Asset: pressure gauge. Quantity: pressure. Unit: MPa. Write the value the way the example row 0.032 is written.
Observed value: 0
